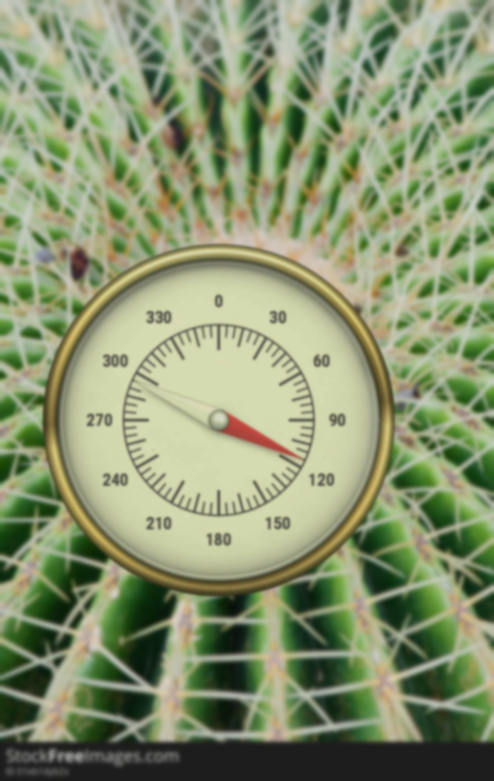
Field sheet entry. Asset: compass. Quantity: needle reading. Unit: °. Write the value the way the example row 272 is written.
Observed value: 115
